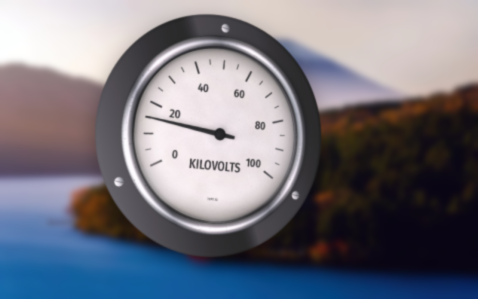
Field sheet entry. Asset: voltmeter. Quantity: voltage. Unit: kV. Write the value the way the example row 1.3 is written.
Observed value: 15
